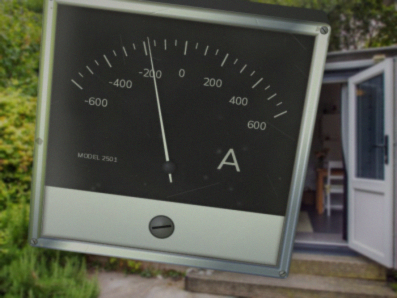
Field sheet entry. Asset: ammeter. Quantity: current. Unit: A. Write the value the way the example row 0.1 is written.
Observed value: -175
